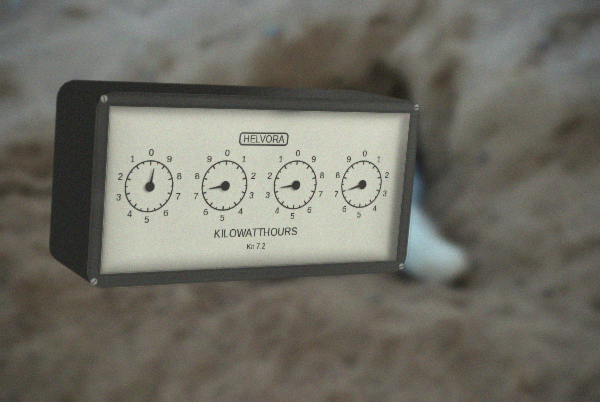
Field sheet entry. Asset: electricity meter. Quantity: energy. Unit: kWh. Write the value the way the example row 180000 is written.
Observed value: 9727
